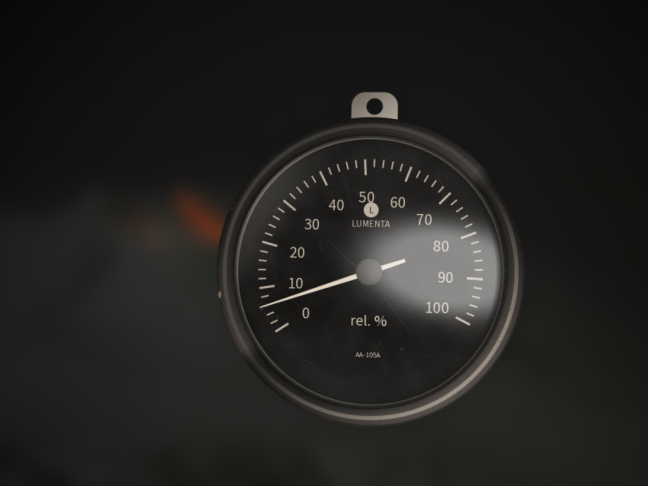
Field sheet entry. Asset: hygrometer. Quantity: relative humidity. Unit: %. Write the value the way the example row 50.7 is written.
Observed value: 6
